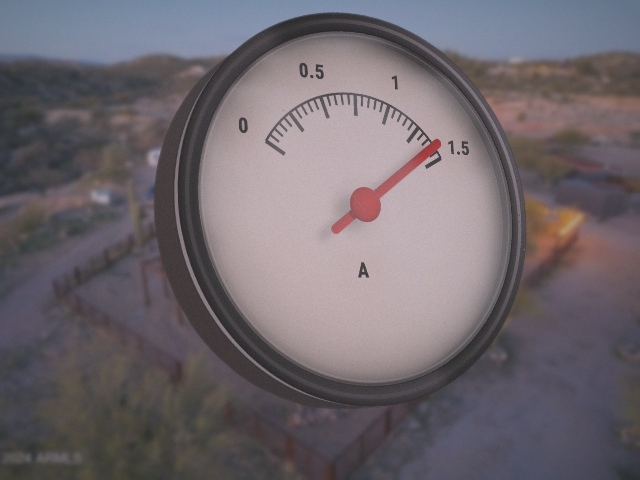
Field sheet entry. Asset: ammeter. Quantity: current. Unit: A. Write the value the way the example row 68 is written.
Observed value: 1.4
